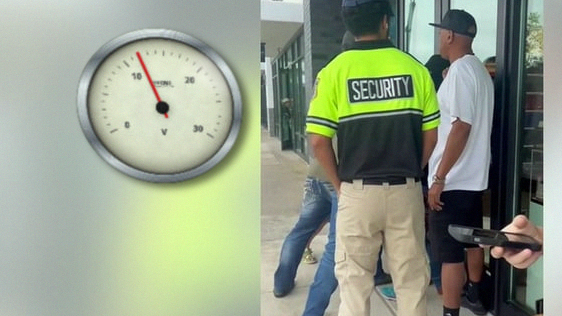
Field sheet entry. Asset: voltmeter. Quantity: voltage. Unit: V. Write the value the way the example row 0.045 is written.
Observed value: 12
